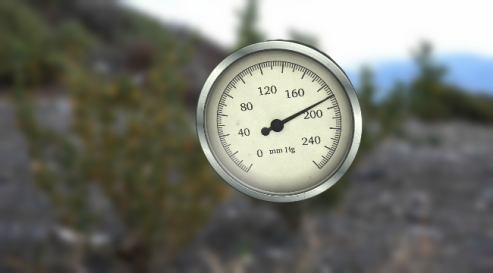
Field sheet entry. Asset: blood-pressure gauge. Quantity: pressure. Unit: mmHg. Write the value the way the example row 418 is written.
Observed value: 190
